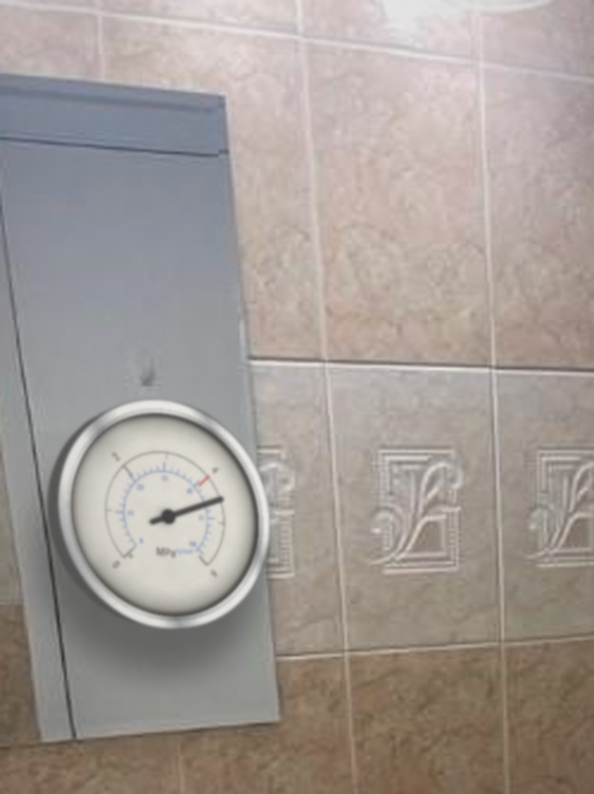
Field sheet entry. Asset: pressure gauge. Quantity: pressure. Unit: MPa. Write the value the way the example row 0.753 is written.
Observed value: 4.5
